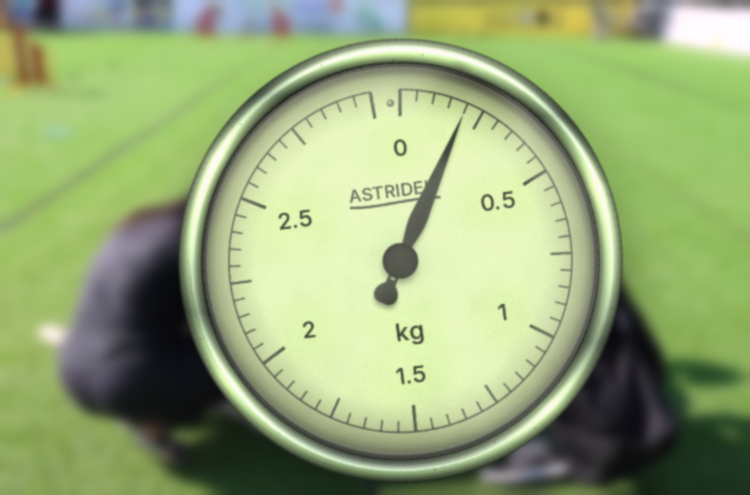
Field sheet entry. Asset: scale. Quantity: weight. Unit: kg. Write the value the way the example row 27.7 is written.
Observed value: 0.2
